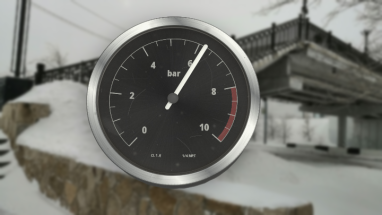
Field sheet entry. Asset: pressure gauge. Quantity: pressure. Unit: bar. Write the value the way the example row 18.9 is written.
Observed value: 6.25
